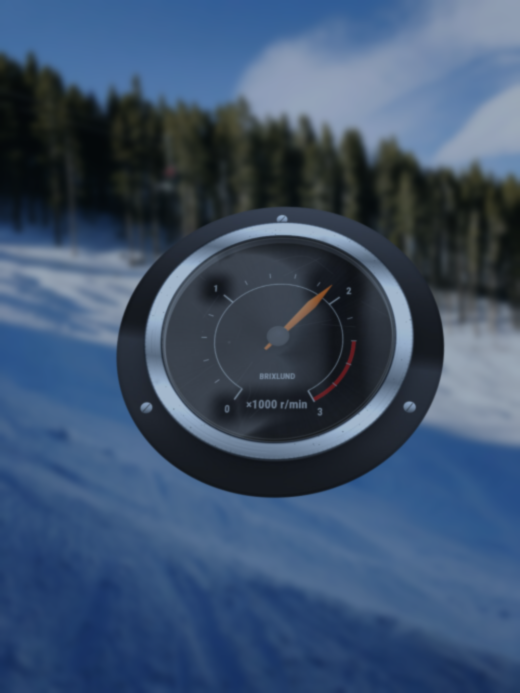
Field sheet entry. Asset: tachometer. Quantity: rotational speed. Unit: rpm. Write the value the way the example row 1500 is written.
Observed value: 1900
